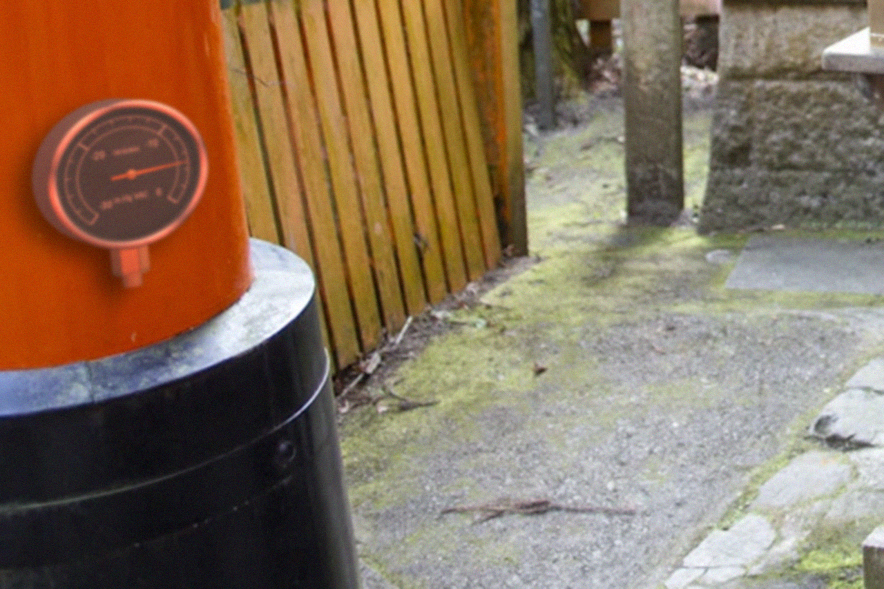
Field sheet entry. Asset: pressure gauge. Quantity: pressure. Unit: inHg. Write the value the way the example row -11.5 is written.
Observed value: -5
